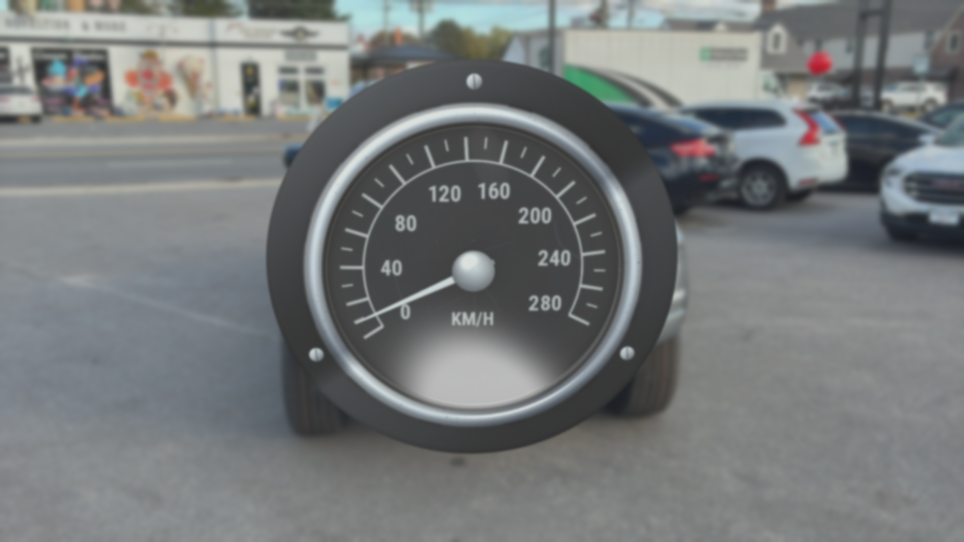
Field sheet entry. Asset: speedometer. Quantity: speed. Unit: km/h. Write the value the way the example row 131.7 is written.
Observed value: 10
